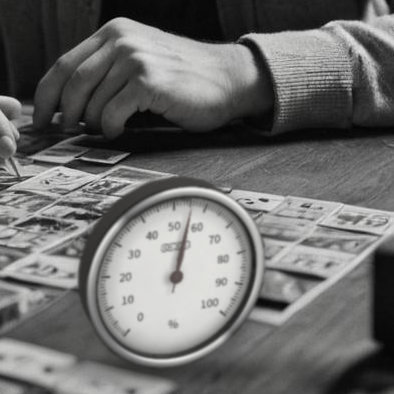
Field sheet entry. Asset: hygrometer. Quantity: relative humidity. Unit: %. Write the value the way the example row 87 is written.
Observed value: 55
